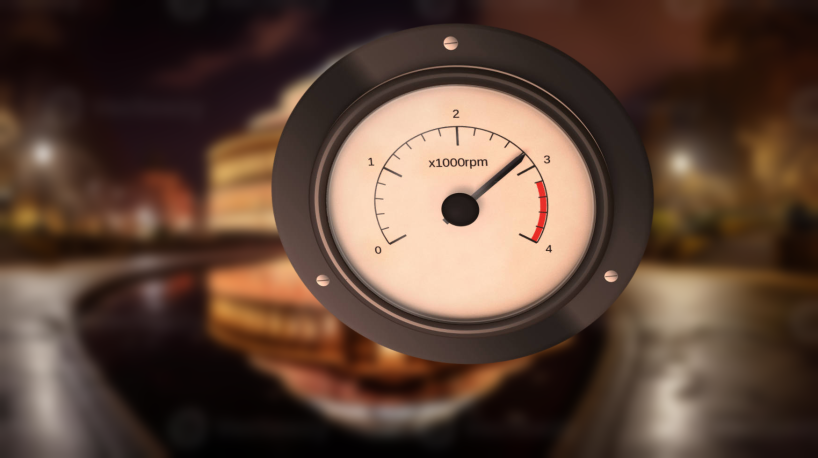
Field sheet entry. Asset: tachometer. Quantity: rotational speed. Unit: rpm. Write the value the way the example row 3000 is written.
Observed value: 2800
